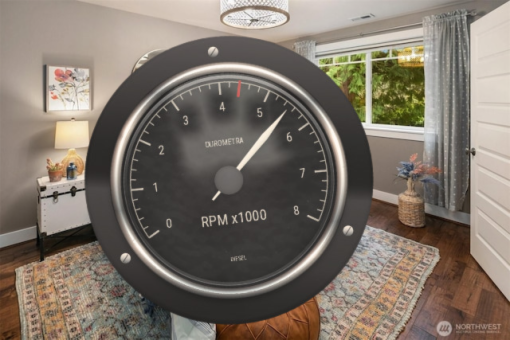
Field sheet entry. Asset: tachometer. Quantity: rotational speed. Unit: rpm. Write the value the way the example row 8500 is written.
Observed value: 5500
